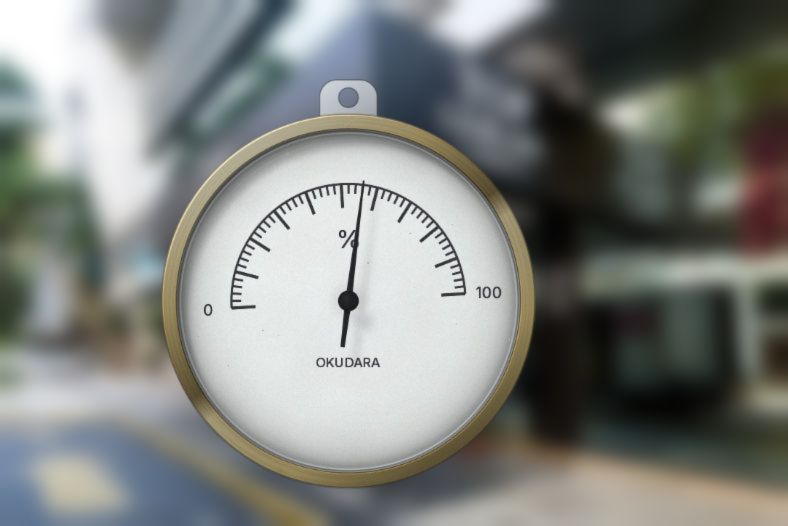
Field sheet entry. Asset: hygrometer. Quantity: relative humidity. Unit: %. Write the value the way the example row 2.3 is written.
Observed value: 56
